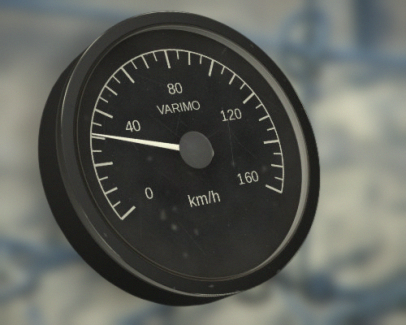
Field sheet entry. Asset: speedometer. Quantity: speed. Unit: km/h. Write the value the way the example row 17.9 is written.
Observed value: 30
